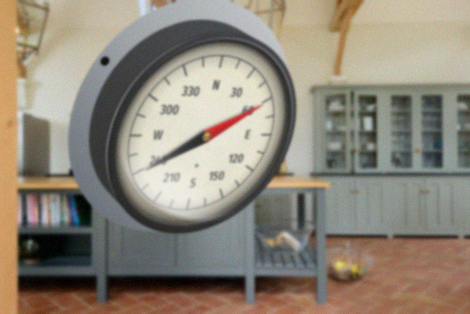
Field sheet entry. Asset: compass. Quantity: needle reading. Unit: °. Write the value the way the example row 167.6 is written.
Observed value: 60
